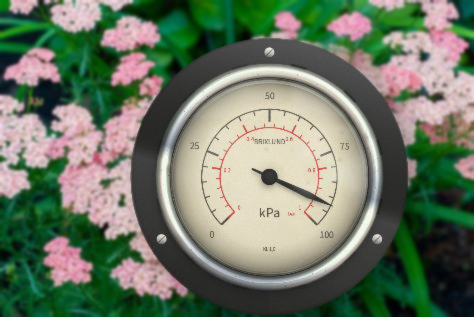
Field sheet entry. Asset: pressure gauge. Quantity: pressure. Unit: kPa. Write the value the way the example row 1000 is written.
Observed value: 92.5
